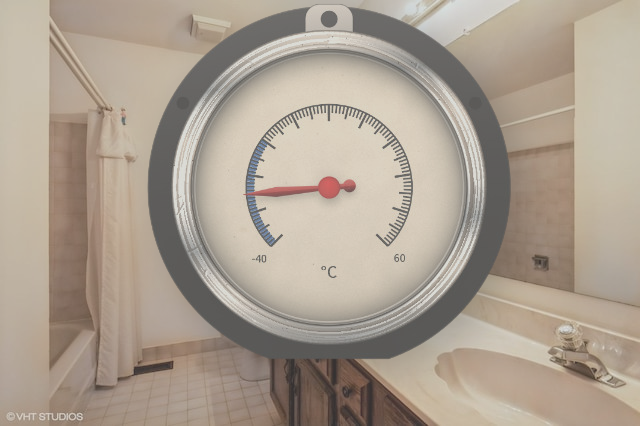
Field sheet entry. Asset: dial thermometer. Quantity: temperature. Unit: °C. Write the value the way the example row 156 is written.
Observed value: -25
